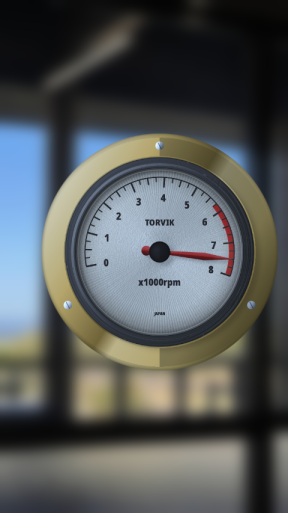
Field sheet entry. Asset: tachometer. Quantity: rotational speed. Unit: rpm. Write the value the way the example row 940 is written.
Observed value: 7500
